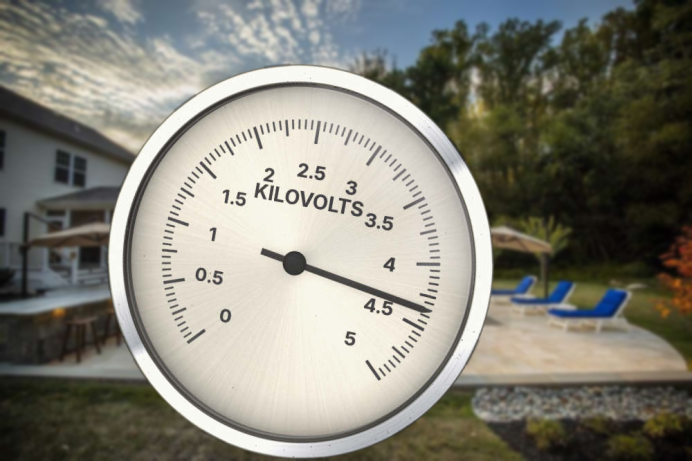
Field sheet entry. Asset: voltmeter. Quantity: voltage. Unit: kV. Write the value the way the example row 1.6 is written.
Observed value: 4.35
